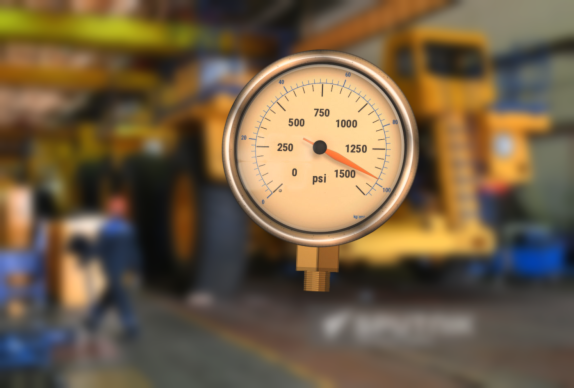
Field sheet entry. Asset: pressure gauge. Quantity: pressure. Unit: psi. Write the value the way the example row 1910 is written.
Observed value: 1400
